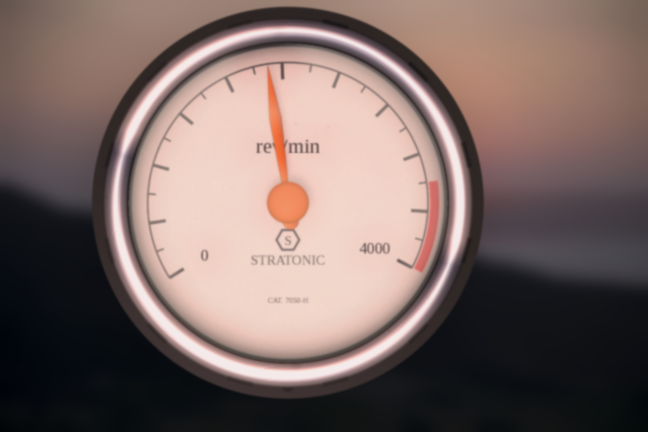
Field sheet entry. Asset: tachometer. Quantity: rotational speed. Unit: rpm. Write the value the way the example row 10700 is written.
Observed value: 1900
